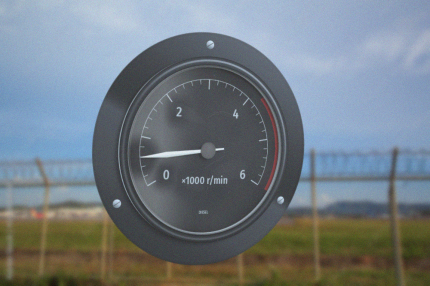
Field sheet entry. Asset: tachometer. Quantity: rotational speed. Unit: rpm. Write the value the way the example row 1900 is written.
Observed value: 600
